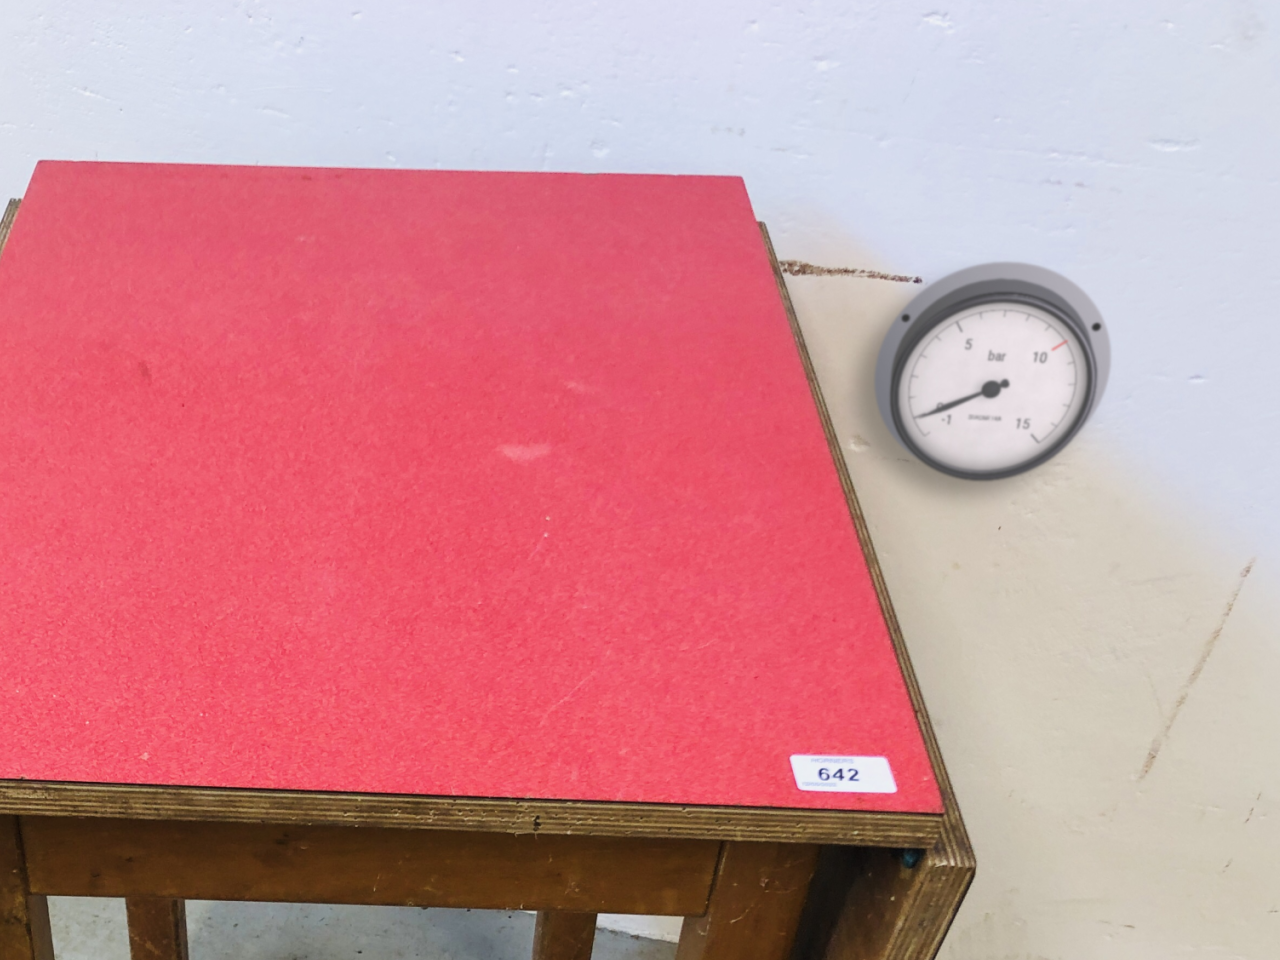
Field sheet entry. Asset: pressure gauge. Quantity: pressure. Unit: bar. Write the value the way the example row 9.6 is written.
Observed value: 0
